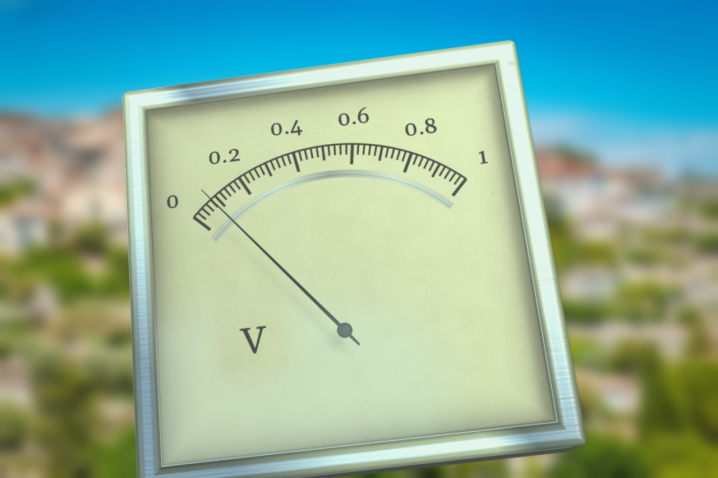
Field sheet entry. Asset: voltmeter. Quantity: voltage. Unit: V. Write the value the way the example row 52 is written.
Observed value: 0.08
